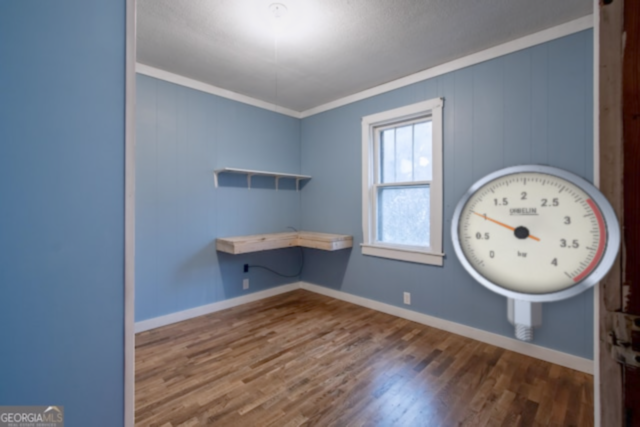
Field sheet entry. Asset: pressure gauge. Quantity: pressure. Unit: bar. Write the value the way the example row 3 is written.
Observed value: 1
